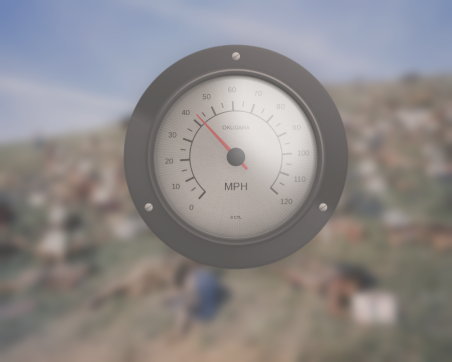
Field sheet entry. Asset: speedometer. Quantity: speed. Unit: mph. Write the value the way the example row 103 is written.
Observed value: 42.5
